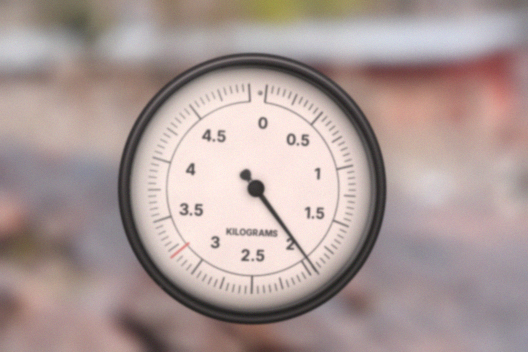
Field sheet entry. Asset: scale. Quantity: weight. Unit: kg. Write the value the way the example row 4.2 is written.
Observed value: 1.95
